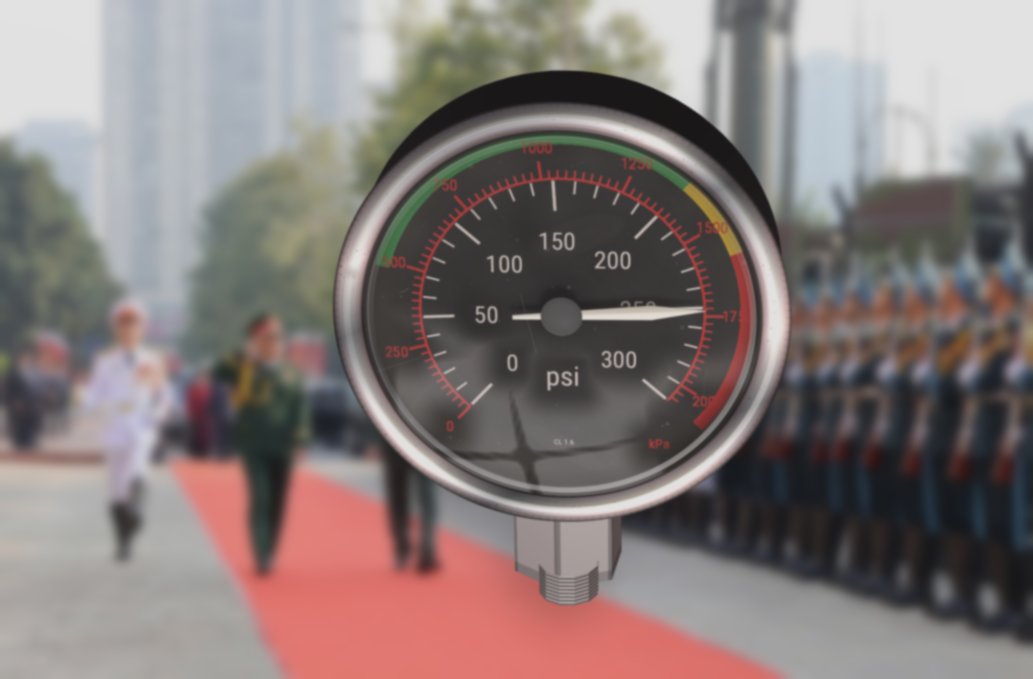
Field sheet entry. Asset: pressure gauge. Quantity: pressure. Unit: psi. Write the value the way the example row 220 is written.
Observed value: 250
